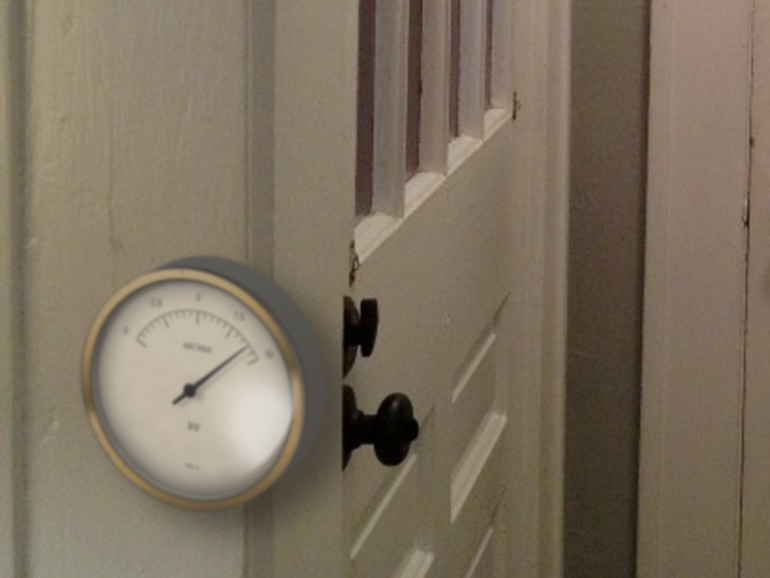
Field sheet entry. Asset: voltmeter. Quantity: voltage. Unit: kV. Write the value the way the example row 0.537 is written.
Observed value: 9
